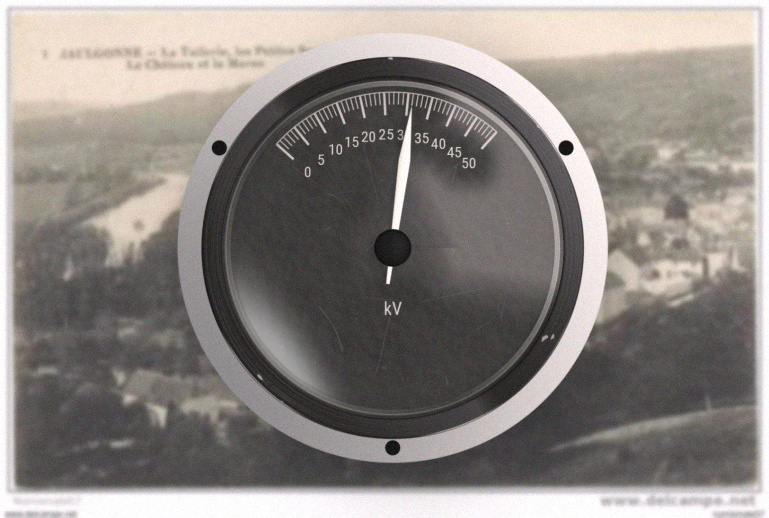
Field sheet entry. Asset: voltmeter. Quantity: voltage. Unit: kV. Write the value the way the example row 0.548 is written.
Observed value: 31
